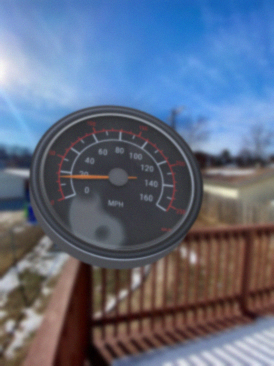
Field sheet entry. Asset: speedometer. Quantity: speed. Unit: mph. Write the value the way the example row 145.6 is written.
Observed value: 15
